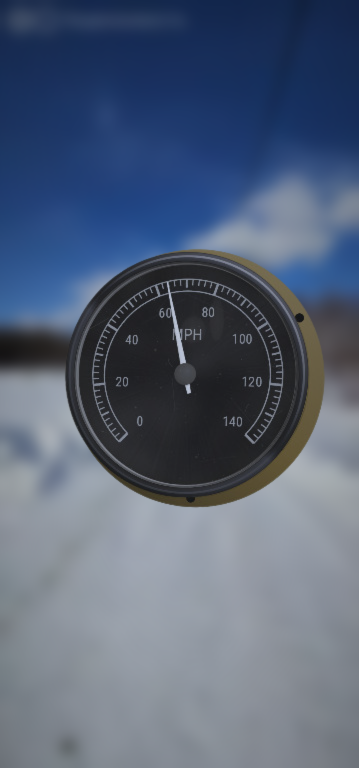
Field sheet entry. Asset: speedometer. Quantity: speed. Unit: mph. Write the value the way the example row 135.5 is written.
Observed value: 64
